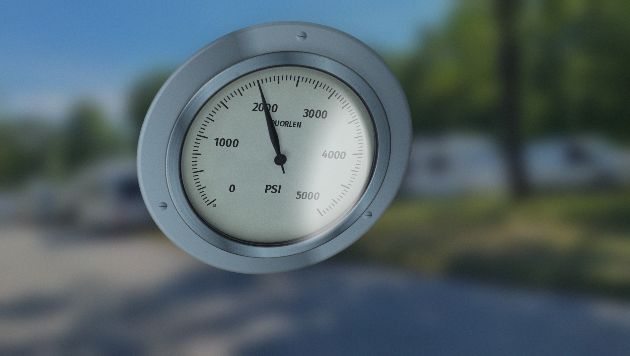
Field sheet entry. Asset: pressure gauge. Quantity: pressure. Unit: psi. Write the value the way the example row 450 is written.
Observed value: 2000
